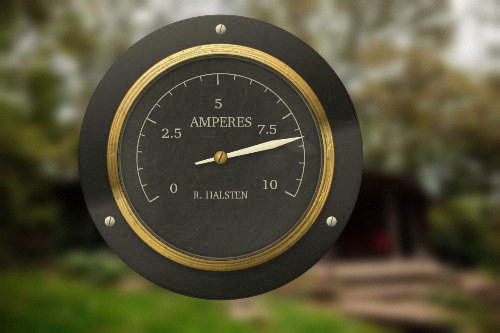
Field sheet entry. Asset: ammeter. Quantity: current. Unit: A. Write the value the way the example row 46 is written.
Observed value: 8.25
